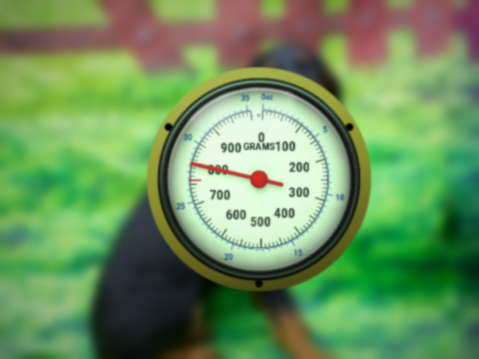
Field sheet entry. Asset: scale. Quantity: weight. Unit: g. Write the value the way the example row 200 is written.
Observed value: 800
